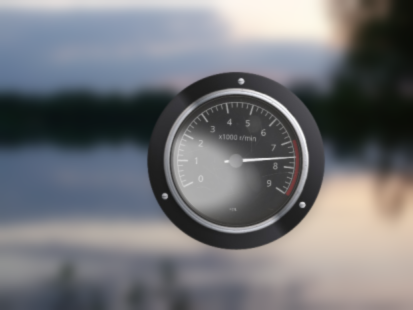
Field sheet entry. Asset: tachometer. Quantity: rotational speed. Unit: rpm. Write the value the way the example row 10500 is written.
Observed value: 7600
